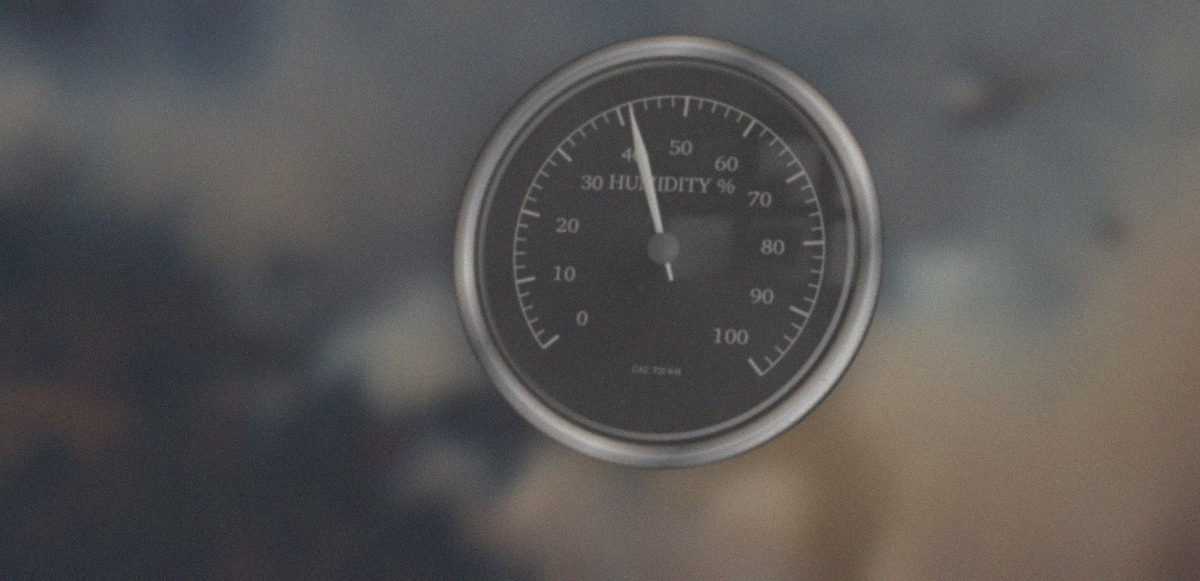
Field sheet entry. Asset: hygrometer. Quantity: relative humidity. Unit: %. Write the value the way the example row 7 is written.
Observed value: 42
